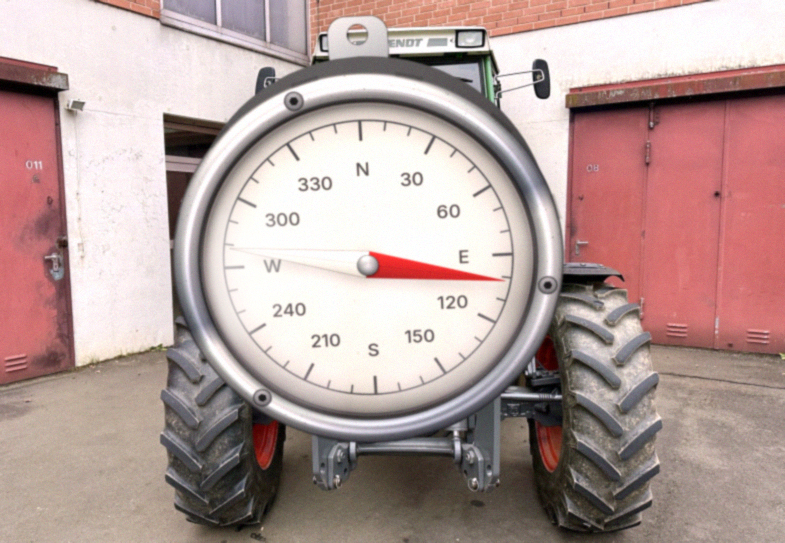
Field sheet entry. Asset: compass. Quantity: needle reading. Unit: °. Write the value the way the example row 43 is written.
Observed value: 100
